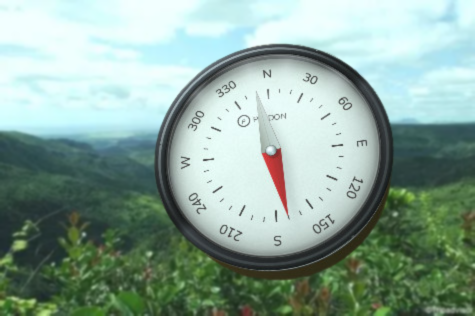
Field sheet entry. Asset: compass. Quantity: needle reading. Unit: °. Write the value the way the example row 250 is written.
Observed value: 170
